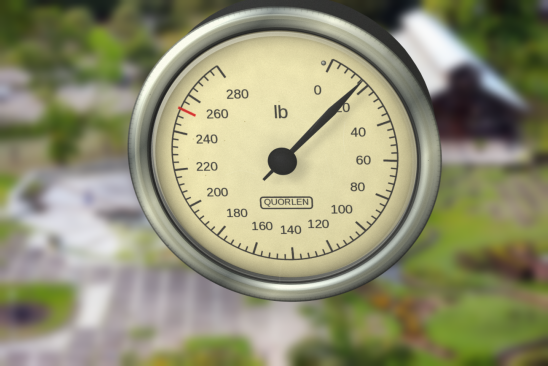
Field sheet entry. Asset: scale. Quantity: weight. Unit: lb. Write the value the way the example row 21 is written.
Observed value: 16
